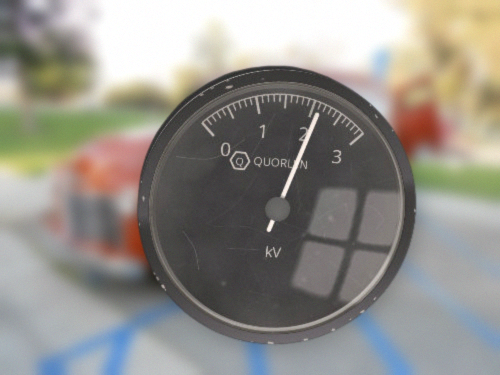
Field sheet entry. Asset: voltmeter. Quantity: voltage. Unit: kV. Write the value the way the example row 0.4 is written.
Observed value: 2.1
